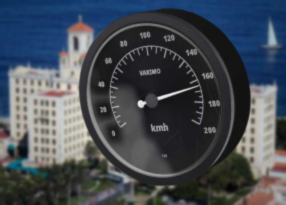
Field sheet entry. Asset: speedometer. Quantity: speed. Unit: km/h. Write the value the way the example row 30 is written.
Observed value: 165
